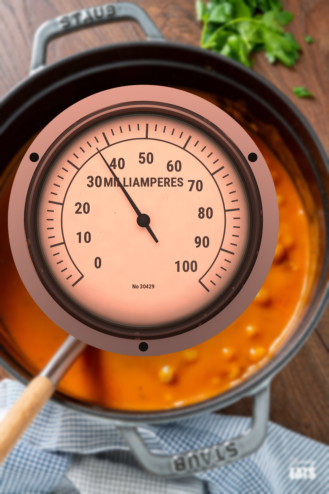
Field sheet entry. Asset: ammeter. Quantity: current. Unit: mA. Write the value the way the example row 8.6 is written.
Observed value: 37
